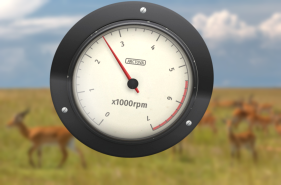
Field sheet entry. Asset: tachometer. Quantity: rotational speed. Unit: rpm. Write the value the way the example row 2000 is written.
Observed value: 2600
